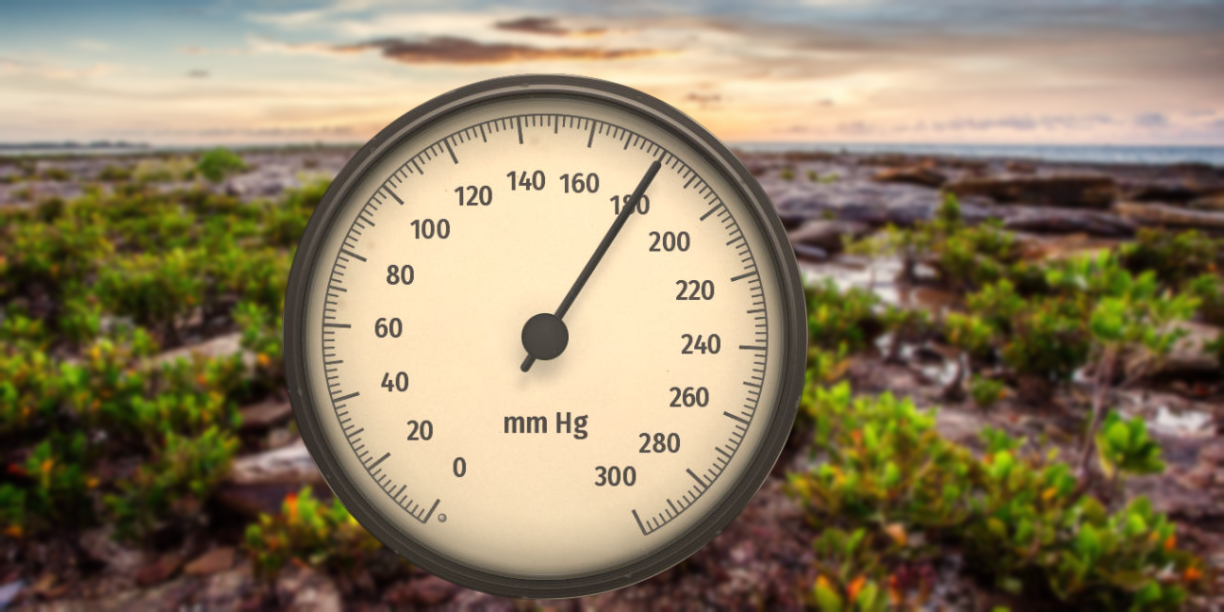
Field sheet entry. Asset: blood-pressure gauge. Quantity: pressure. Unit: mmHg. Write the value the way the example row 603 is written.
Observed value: 180
